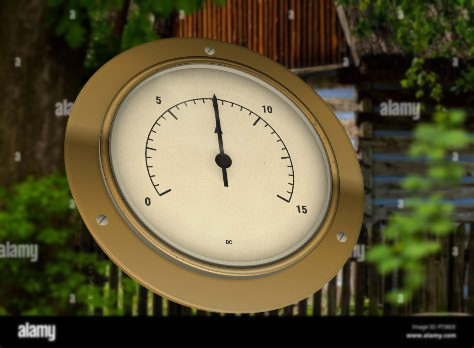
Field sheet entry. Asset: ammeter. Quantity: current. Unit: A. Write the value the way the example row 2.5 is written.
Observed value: 7.5
